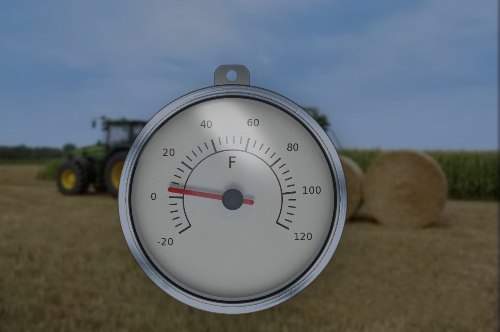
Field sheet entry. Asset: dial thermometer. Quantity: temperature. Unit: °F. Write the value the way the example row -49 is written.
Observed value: 4
